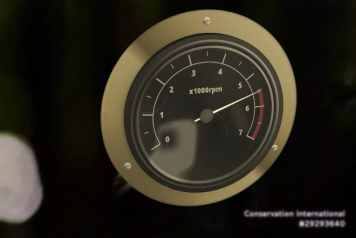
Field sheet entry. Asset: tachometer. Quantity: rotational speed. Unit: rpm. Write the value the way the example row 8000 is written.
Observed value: 5500
